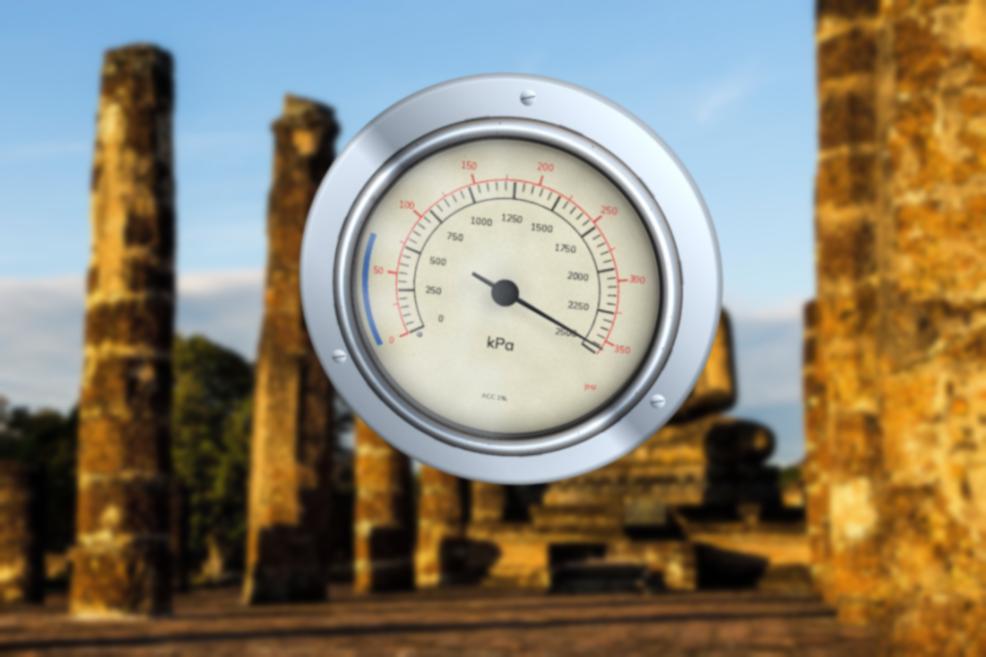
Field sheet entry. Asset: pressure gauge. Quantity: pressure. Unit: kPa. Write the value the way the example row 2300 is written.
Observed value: 2450
